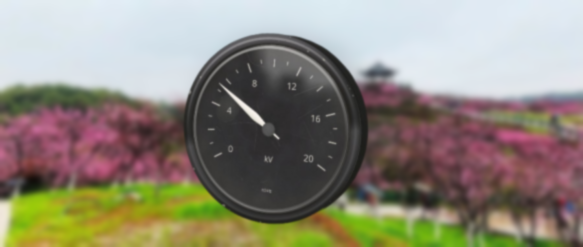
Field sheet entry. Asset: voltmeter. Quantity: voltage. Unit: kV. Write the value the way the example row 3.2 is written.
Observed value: 5.5
